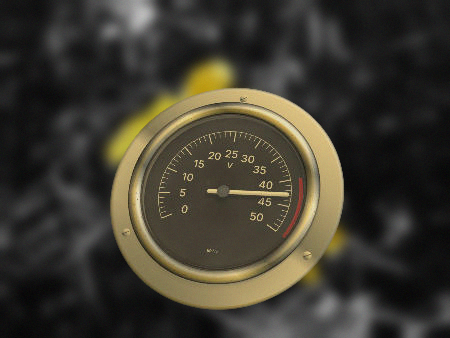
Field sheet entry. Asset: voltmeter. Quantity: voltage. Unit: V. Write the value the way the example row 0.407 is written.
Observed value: 43
